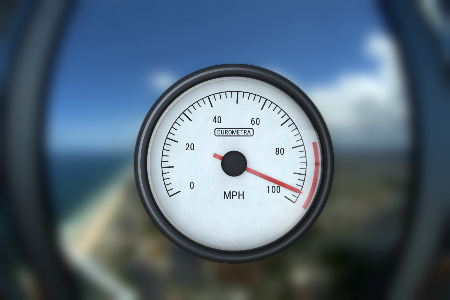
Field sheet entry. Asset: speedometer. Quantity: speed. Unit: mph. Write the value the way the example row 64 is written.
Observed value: 96
